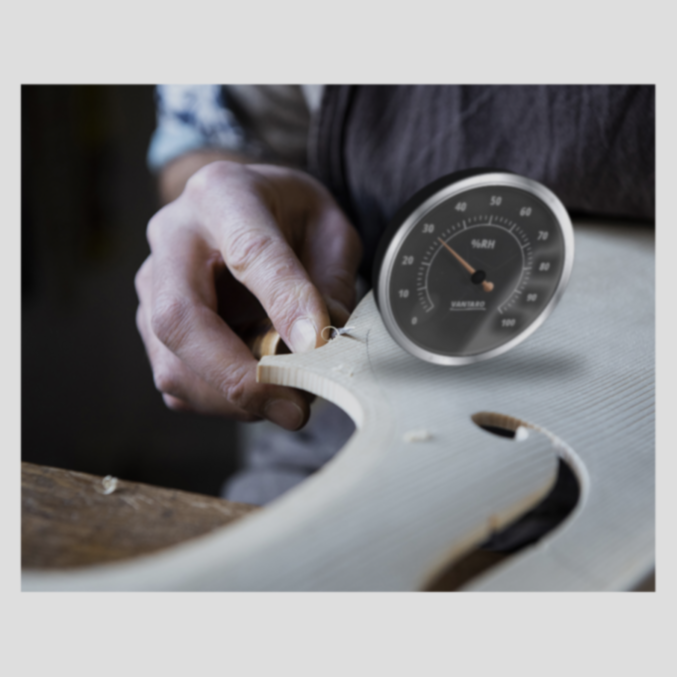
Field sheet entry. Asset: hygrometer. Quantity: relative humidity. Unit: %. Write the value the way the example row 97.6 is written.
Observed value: 30
